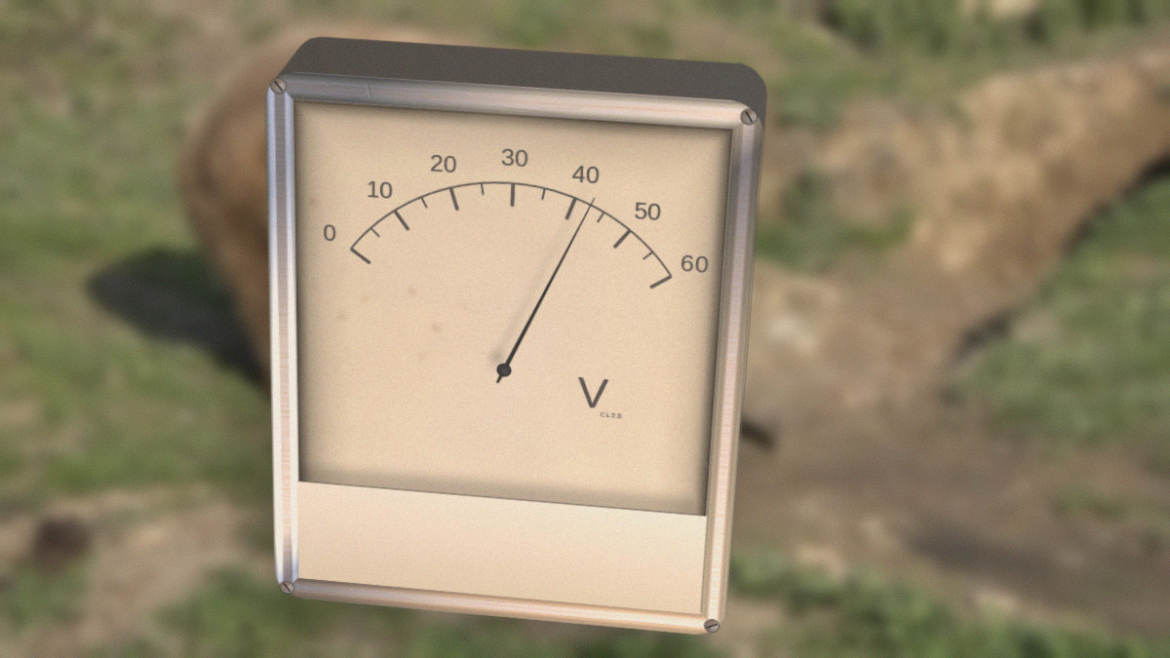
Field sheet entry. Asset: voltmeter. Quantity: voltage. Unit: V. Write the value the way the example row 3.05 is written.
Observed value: 42.5
